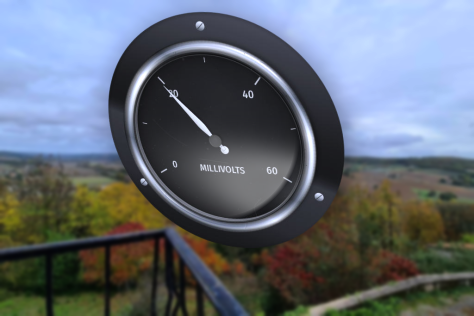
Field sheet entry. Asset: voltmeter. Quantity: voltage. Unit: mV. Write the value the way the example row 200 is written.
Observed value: 20
